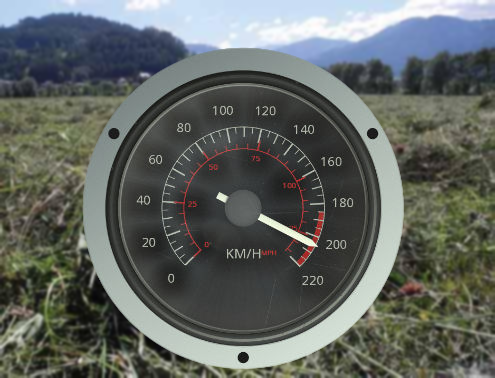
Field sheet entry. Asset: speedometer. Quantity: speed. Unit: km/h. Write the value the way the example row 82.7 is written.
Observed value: 205
